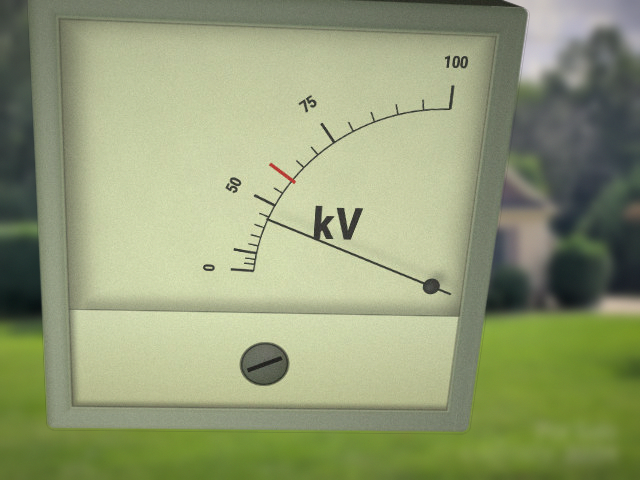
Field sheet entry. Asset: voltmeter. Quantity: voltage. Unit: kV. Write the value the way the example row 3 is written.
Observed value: 45
